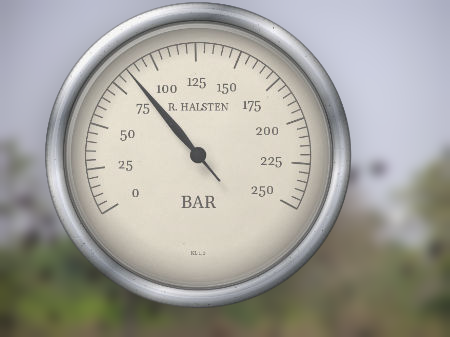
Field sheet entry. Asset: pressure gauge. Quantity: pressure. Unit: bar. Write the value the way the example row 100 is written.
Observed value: 85
